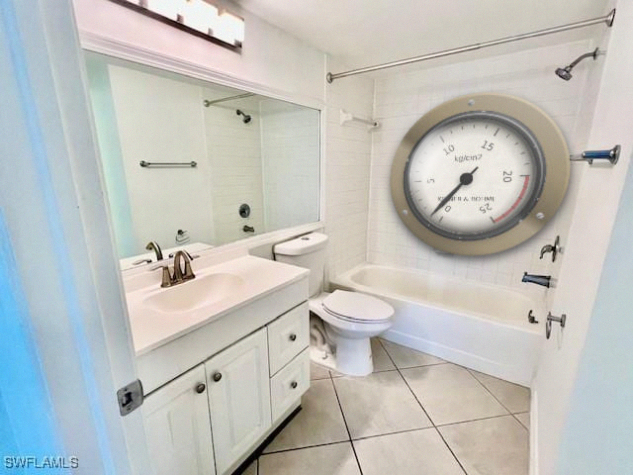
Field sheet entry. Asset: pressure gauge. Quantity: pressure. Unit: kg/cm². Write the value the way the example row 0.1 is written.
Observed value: 1
